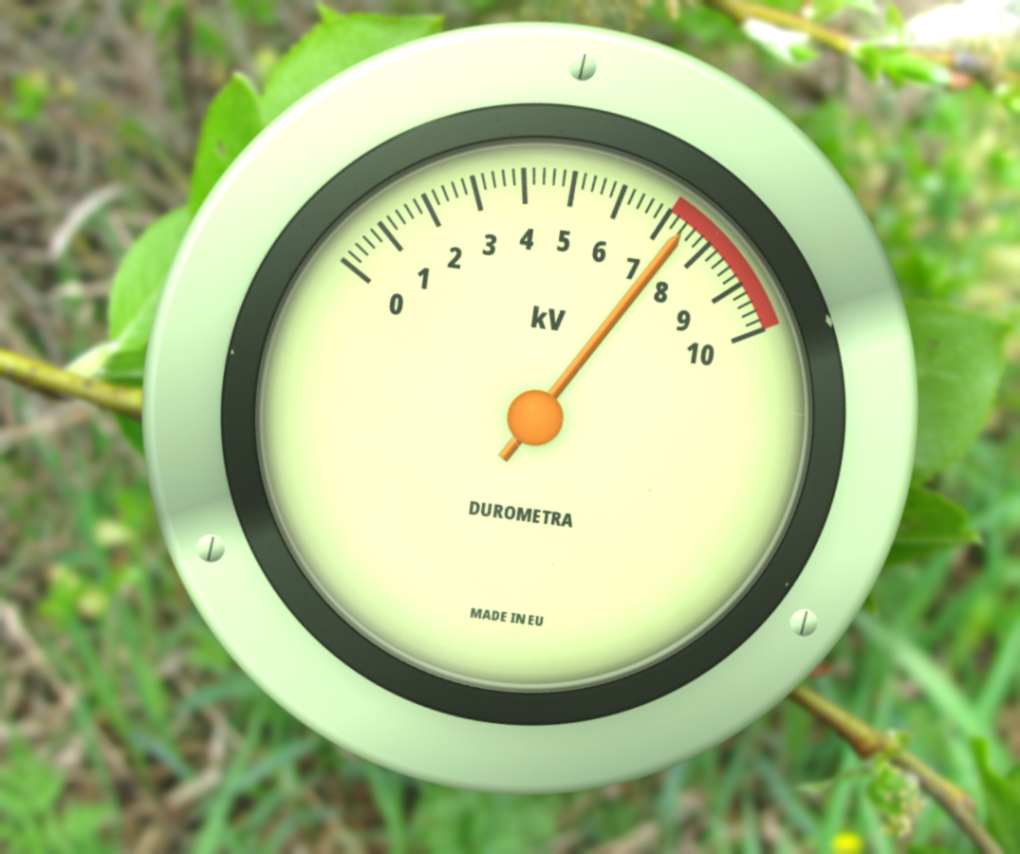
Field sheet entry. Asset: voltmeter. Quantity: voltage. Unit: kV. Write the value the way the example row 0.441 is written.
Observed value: 7.4
